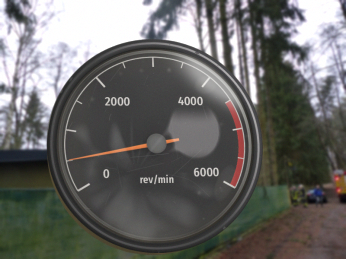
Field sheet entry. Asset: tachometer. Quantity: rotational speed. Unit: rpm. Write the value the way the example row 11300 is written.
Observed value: 500
